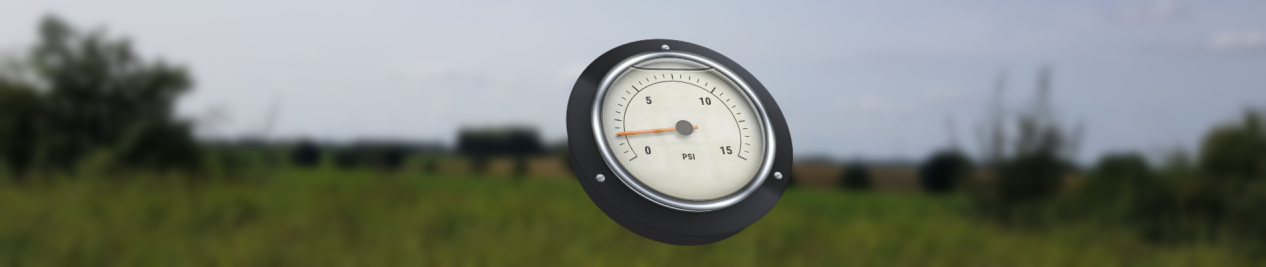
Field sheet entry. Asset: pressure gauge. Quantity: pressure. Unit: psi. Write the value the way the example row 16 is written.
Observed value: 1.5
